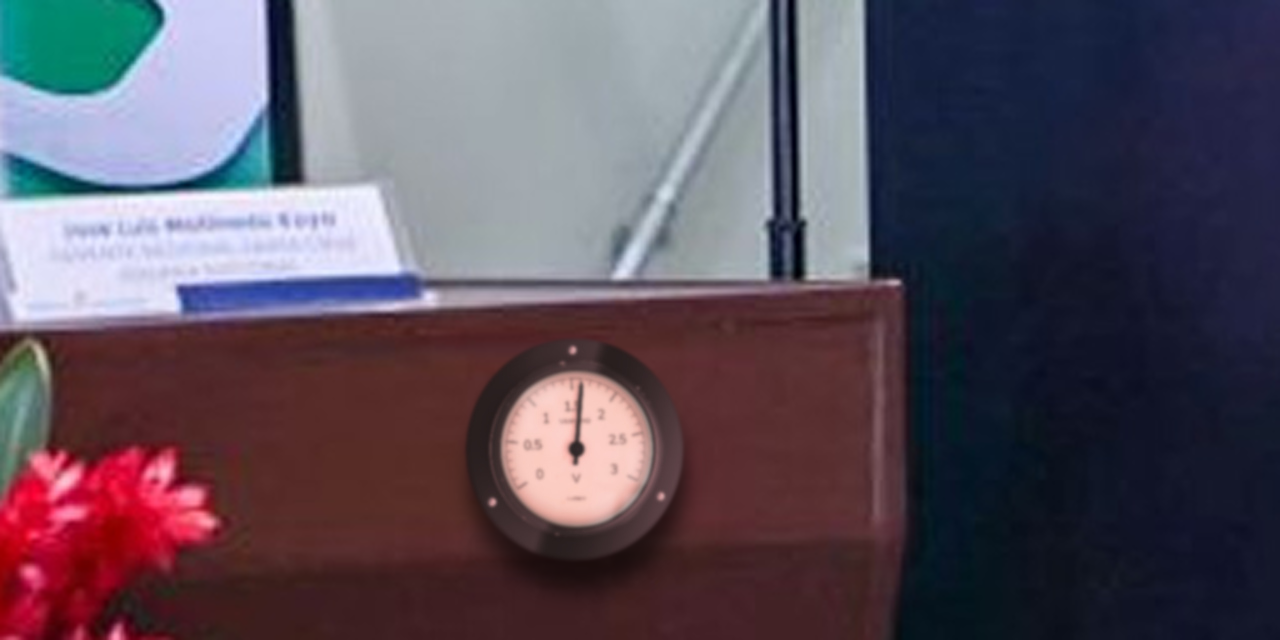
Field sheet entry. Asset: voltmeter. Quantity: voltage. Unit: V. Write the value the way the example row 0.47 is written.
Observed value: 1.6
